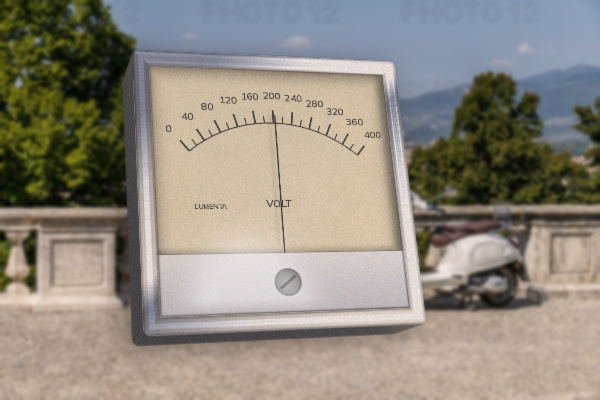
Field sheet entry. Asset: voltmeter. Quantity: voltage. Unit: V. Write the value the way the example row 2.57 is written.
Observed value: 200
